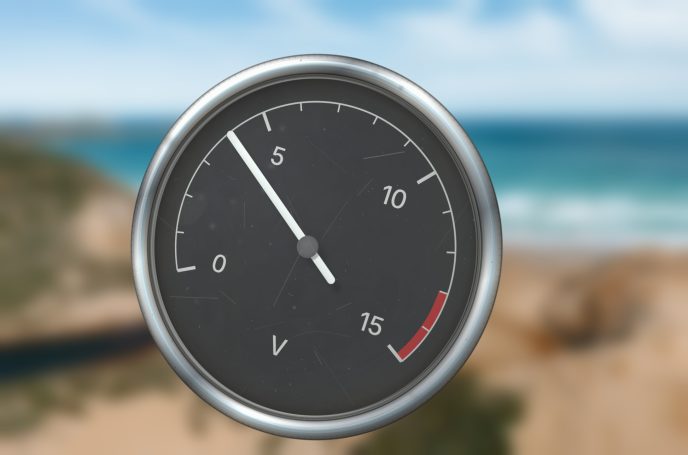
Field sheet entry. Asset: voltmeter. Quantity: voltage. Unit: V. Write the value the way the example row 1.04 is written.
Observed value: 4
